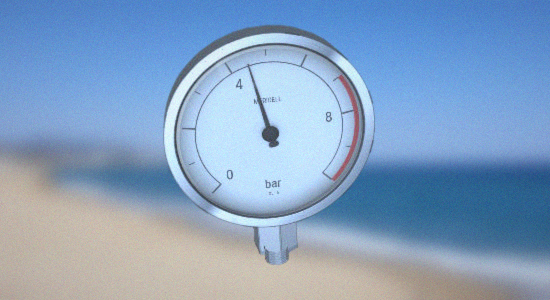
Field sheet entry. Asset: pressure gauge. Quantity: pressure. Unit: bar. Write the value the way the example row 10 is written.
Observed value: 4.5
